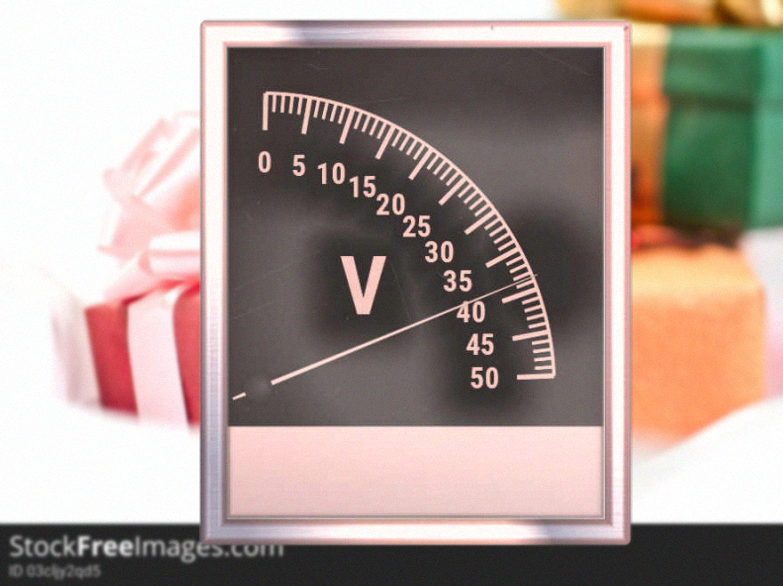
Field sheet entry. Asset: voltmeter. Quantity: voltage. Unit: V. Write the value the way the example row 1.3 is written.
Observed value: 38.5
